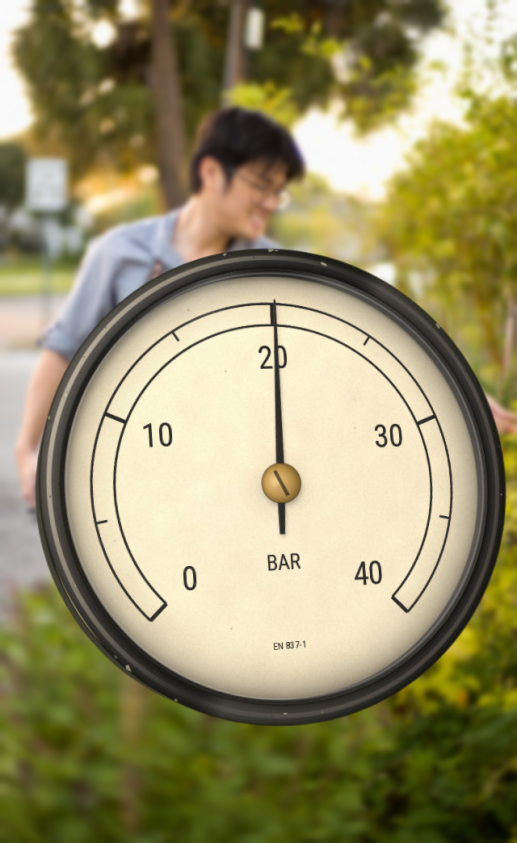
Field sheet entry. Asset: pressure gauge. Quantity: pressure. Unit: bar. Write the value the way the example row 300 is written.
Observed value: 20
